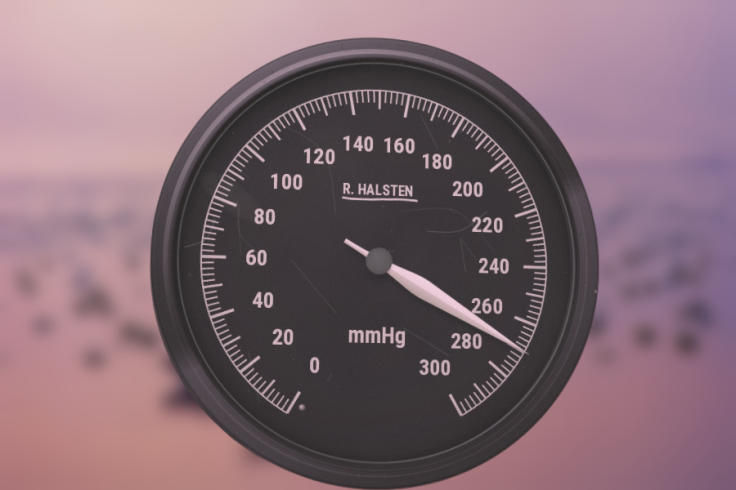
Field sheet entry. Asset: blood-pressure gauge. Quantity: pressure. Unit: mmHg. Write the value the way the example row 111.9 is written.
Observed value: 270
